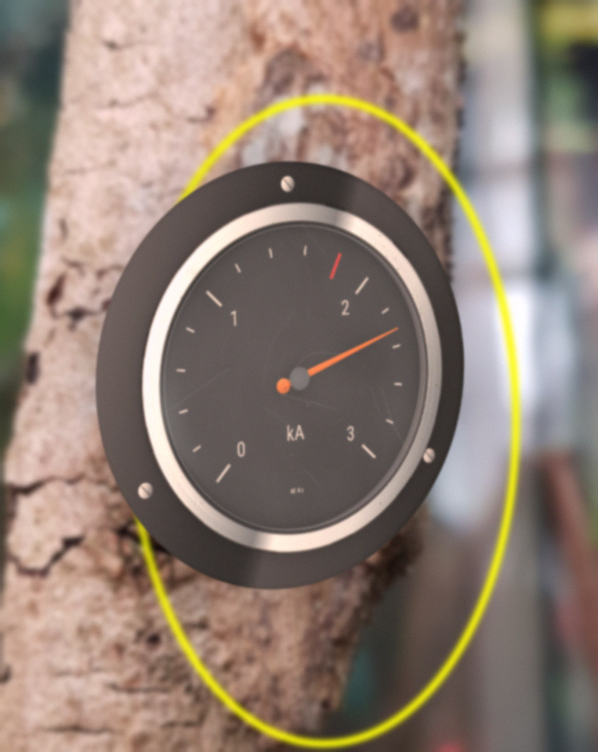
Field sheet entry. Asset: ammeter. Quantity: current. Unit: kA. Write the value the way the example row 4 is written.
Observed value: 2.3
